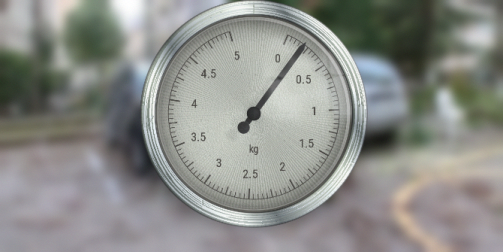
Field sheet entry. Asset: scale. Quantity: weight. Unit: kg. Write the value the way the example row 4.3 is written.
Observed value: 0.2
